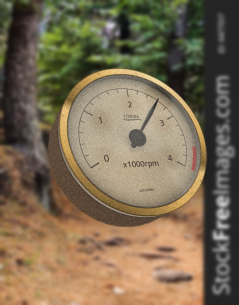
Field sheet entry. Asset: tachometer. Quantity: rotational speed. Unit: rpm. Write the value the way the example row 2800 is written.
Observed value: 2600
